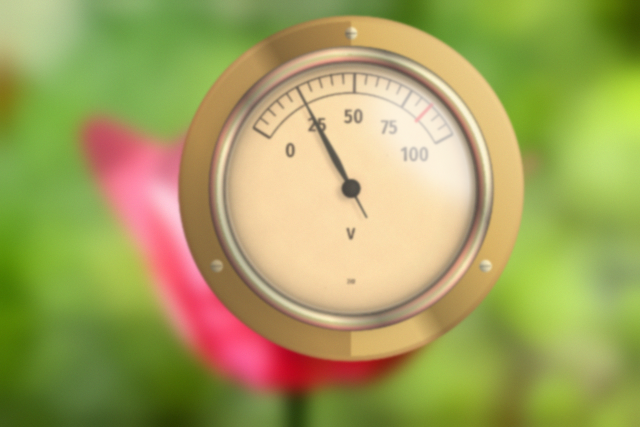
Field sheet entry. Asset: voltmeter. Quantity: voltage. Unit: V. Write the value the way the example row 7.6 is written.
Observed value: 25
